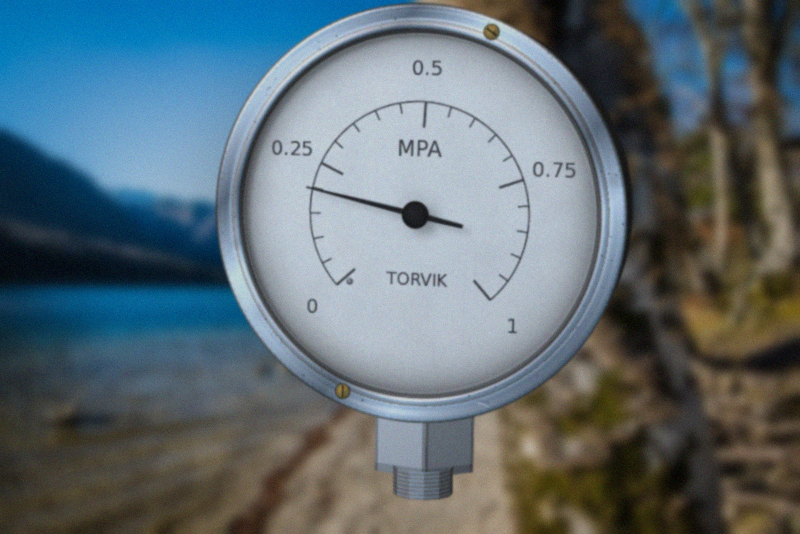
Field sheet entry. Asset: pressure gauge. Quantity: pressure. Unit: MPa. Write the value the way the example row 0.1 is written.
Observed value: 0.2
